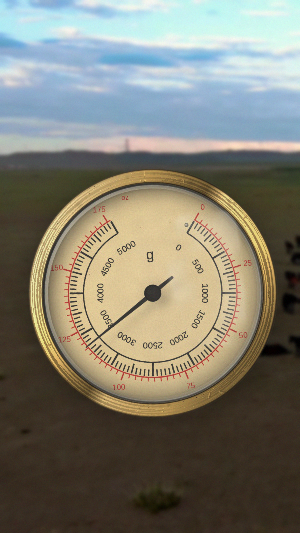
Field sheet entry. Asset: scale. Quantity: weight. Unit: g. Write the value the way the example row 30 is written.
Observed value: 3350
